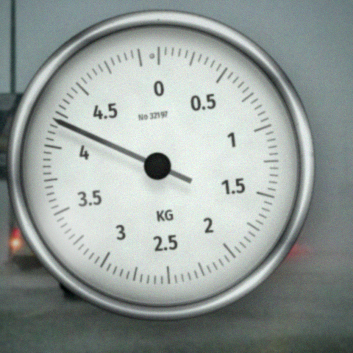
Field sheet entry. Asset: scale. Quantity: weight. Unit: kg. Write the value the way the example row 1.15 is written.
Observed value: 4.2
